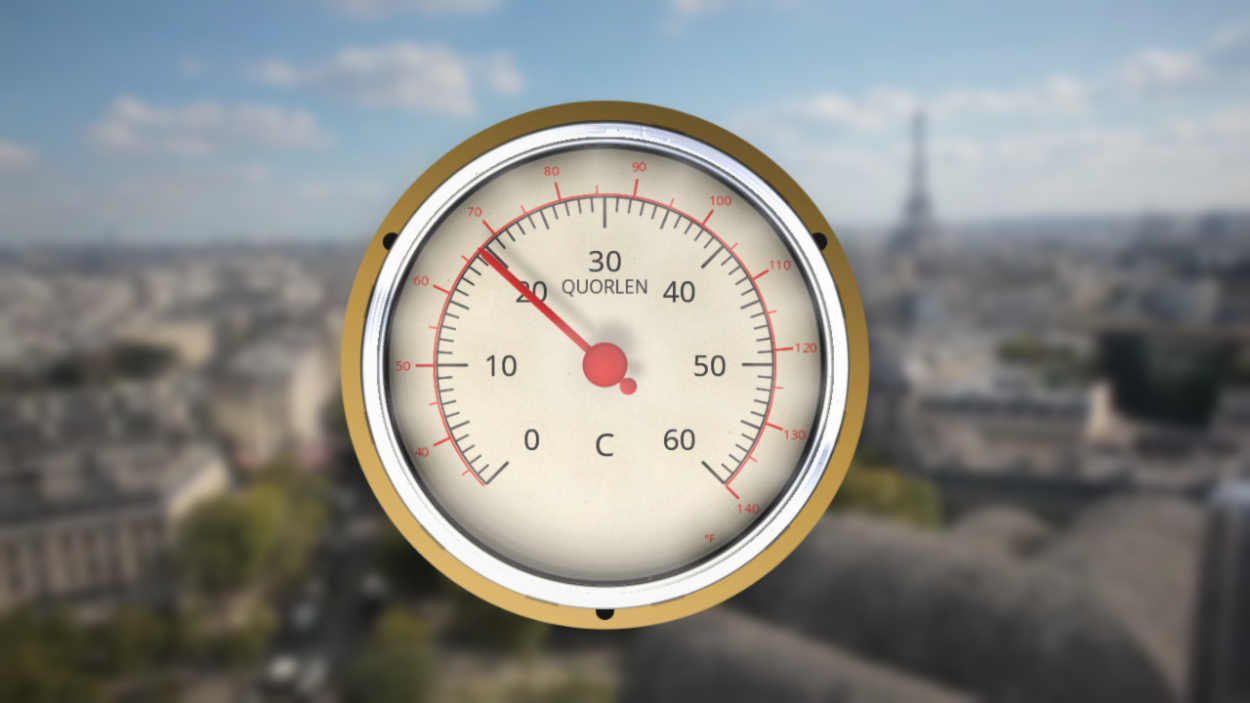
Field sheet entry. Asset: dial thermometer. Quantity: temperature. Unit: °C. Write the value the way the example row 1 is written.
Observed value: 19.5
